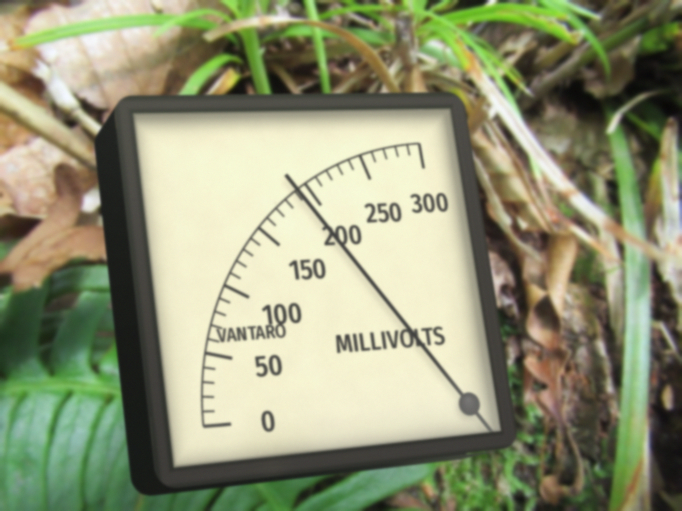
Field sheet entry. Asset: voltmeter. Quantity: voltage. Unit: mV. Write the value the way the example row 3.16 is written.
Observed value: 190
